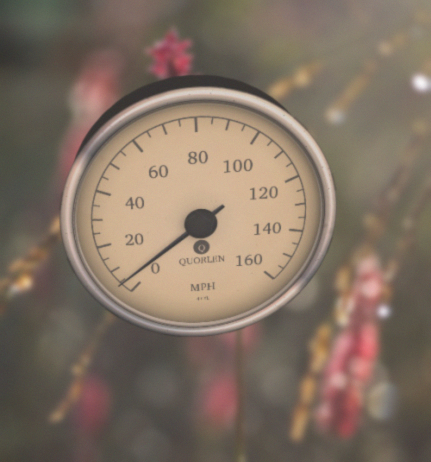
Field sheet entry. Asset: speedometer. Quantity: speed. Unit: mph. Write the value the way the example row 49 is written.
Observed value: 5
